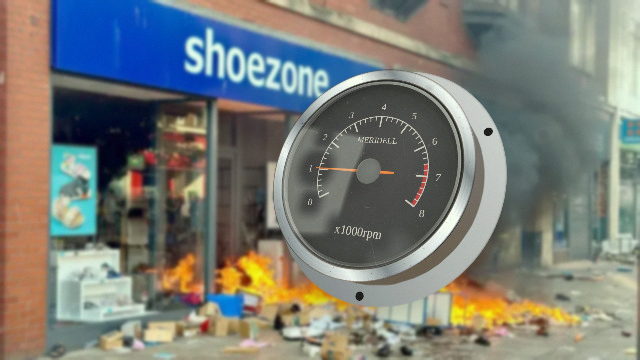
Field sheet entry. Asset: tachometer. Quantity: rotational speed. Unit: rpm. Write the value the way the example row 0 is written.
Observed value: 1000
